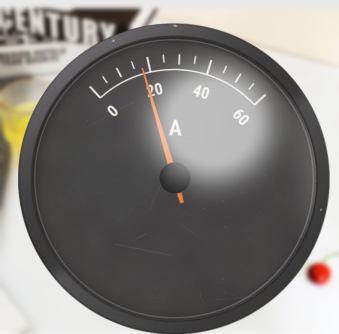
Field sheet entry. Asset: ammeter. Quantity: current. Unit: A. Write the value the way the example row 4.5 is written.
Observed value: 17.5
